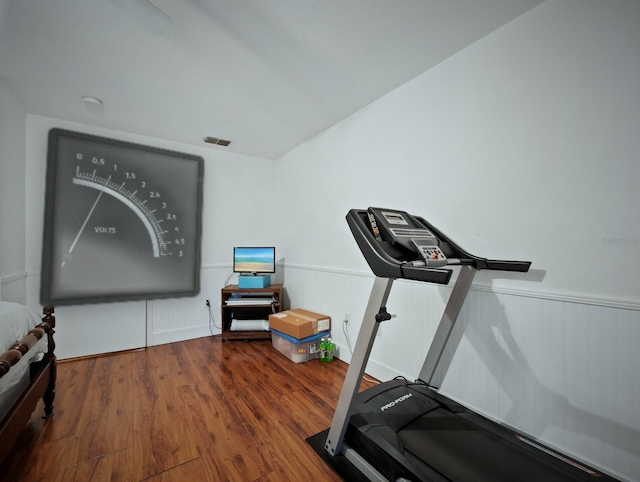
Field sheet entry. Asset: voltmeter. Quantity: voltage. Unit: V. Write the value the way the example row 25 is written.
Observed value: 1
